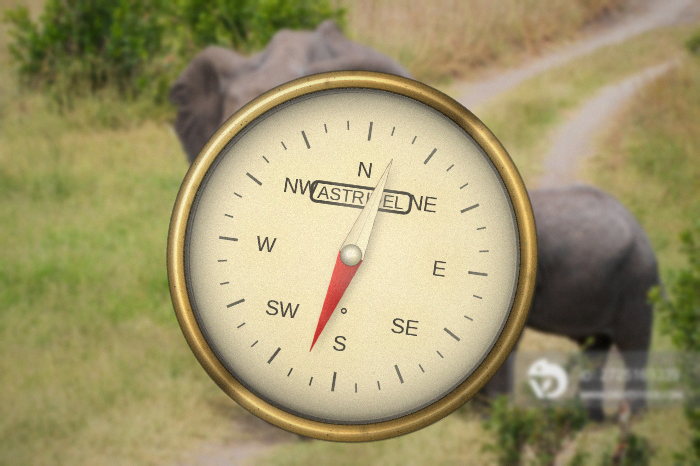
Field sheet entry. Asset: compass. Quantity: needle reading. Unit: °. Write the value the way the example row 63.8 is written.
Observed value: 195
